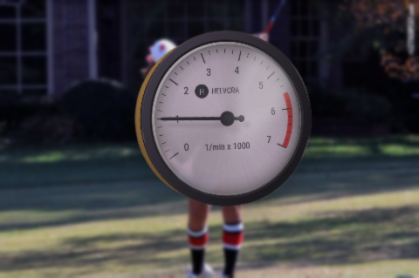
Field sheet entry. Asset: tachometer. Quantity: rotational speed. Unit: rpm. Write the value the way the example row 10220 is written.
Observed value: 1000
